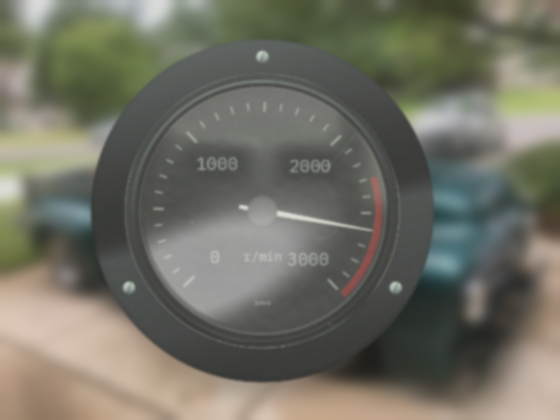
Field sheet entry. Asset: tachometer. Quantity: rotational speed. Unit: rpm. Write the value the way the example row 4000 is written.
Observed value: 2600
